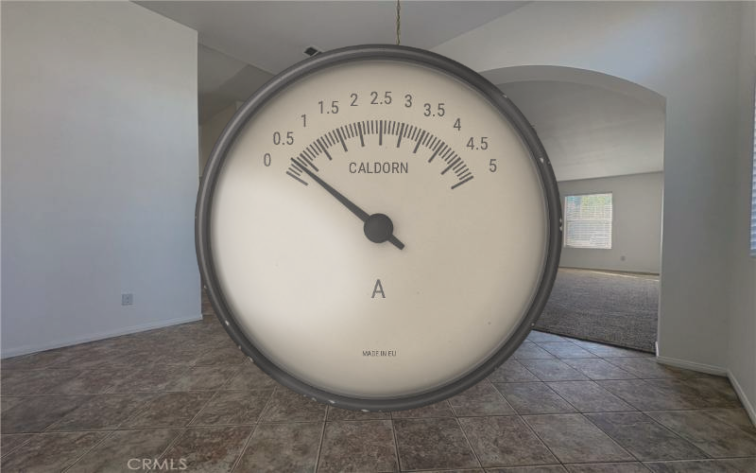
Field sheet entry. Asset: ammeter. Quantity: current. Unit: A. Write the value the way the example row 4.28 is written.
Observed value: 0.3
